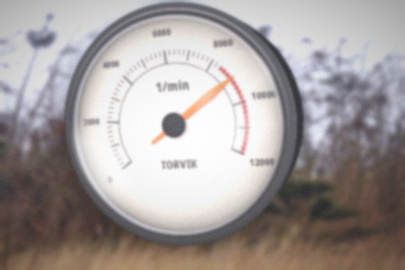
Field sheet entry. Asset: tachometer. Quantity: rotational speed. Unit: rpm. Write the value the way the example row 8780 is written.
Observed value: 9000
